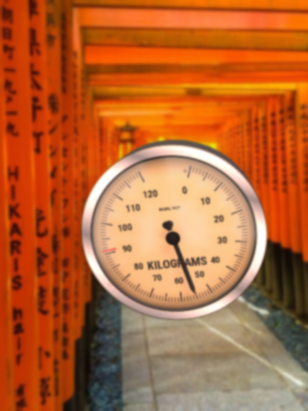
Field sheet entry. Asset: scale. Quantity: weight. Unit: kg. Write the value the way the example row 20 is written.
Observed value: 55
